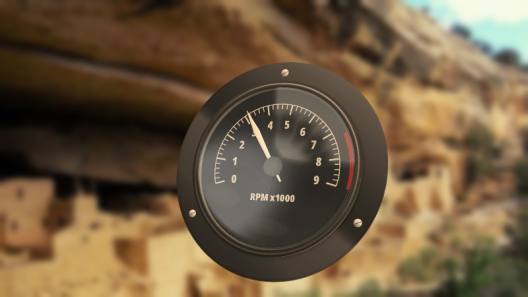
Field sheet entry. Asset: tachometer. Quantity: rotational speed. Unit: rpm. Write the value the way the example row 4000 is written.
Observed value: 3200
